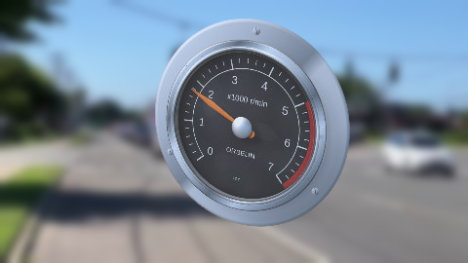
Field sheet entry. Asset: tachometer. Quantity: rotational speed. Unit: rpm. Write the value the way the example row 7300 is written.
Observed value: 1800
